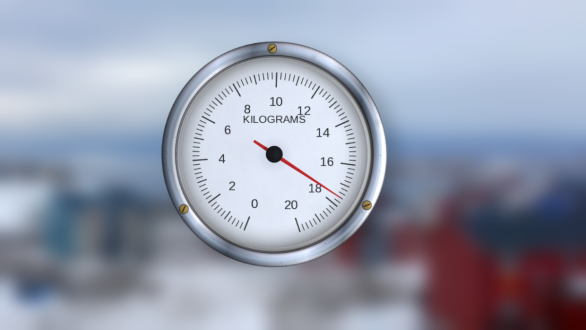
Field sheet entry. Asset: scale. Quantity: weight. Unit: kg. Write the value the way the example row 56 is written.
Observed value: 17.6
